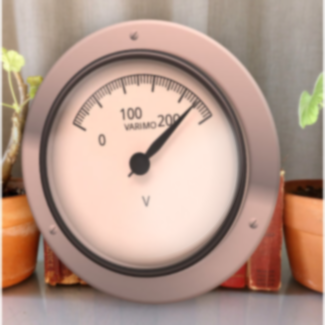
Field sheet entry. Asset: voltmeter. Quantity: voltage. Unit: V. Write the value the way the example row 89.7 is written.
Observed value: 225
